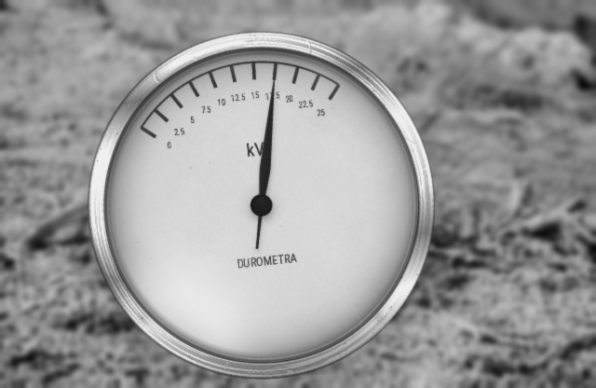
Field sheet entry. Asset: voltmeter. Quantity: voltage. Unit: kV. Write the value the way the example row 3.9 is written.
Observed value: 17.5
